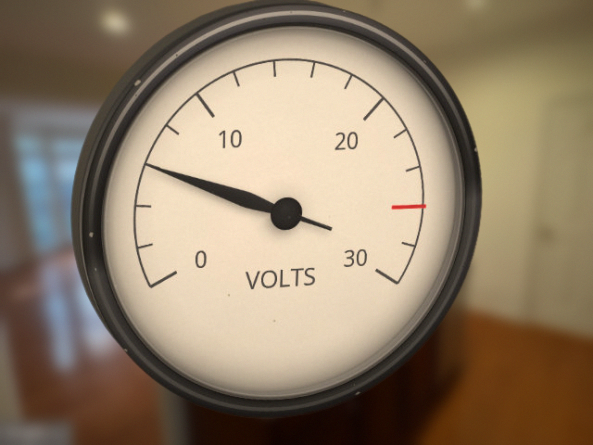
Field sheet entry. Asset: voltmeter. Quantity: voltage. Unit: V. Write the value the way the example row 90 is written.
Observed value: 6
